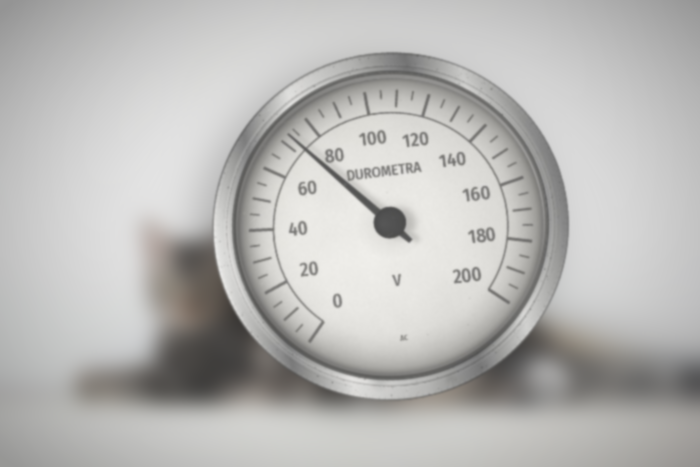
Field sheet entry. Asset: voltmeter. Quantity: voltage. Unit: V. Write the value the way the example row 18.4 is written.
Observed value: 72.5
